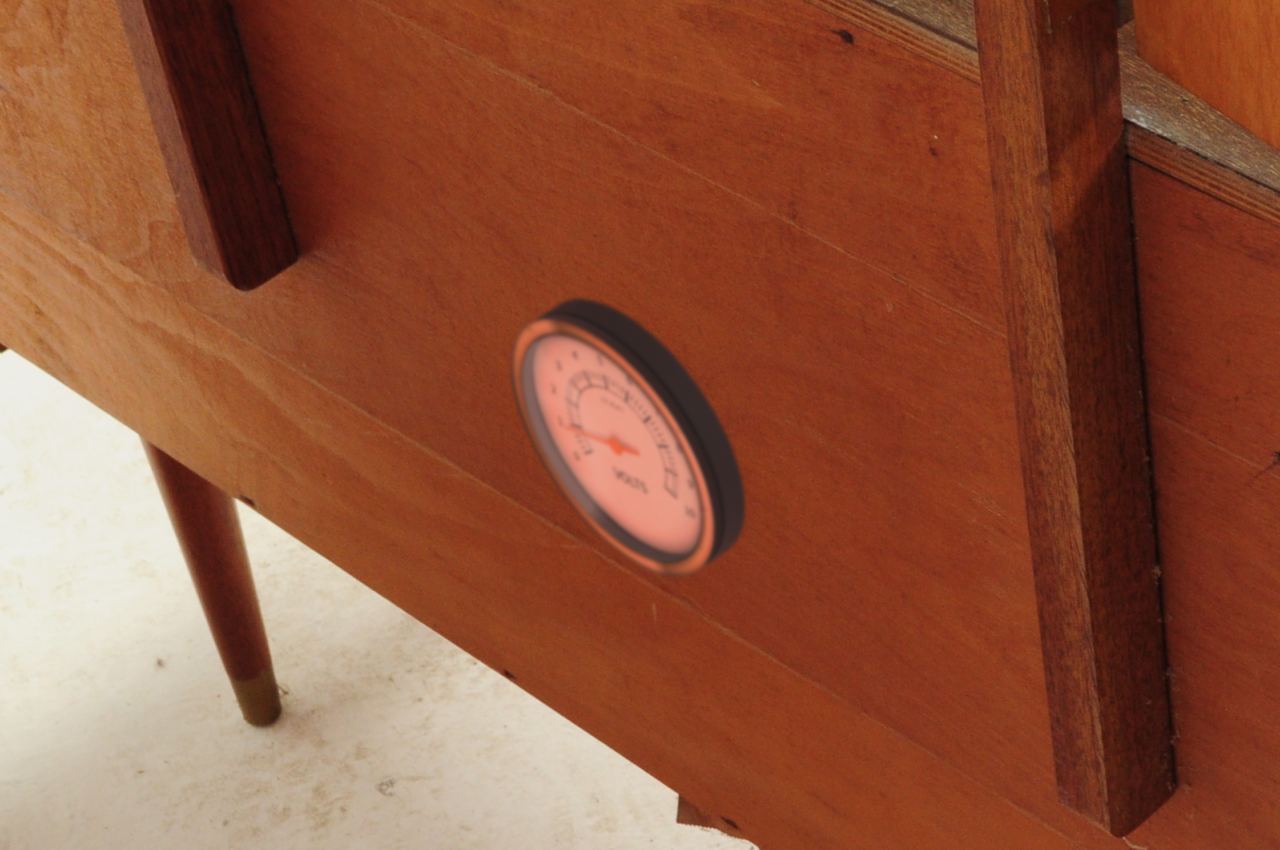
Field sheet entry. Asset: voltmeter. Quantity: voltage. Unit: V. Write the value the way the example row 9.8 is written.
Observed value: 1
